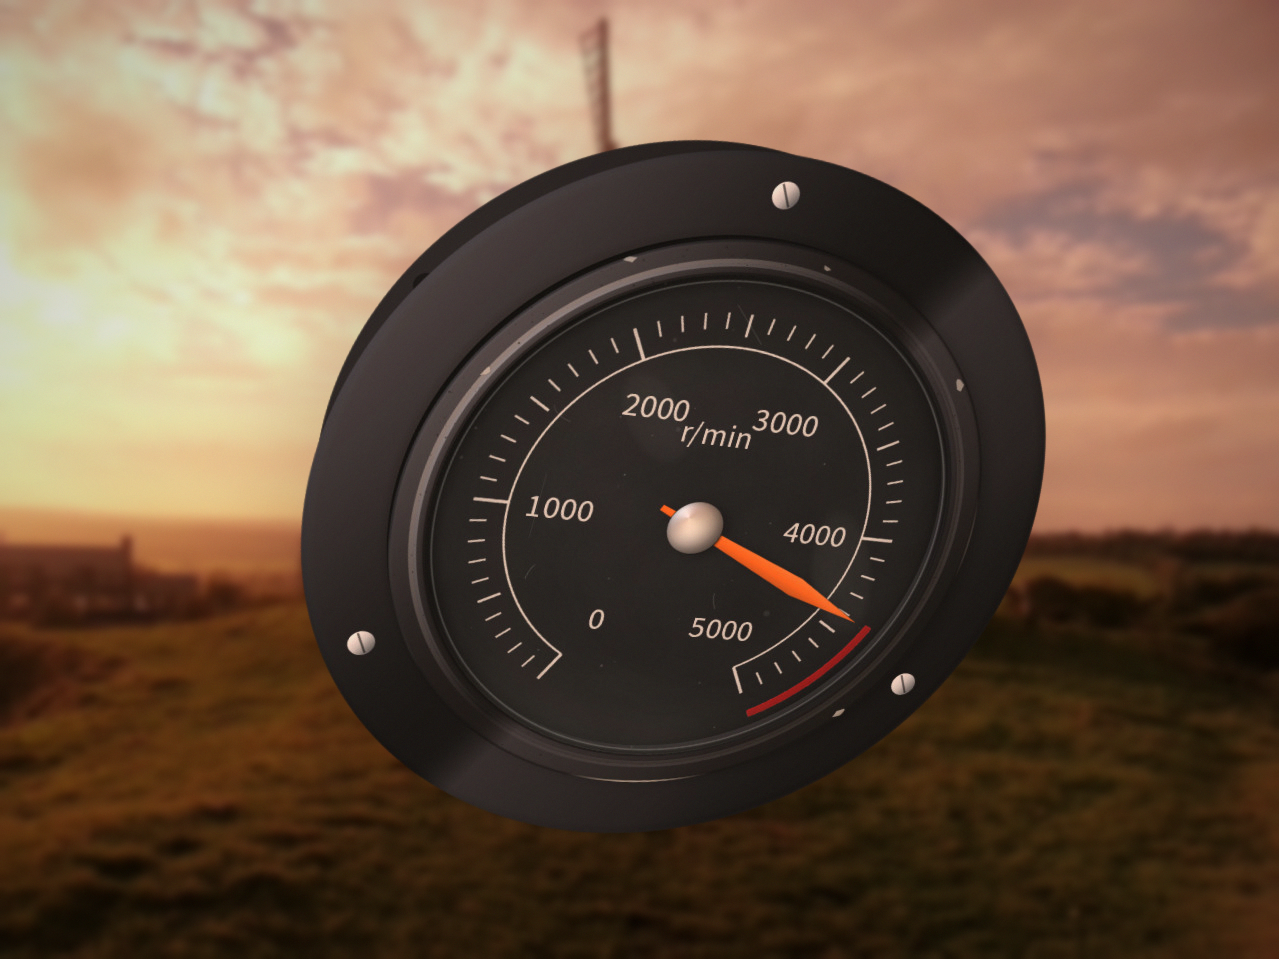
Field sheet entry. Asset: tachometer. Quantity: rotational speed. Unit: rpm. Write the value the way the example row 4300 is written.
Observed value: 4400
